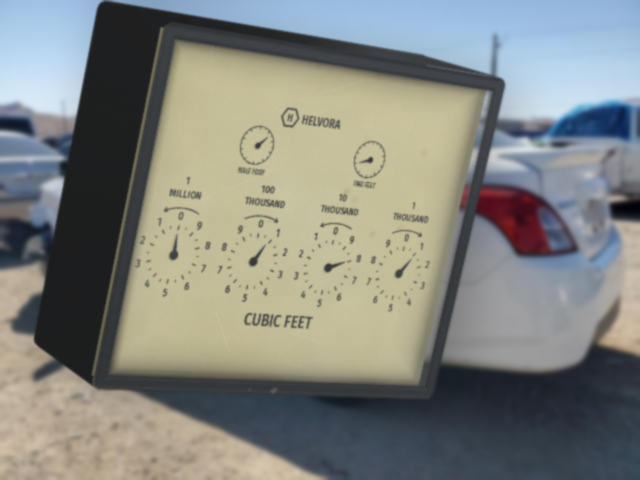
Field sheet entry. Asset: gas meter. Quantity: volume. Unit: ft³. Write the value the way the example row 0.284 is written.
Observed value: 8100
